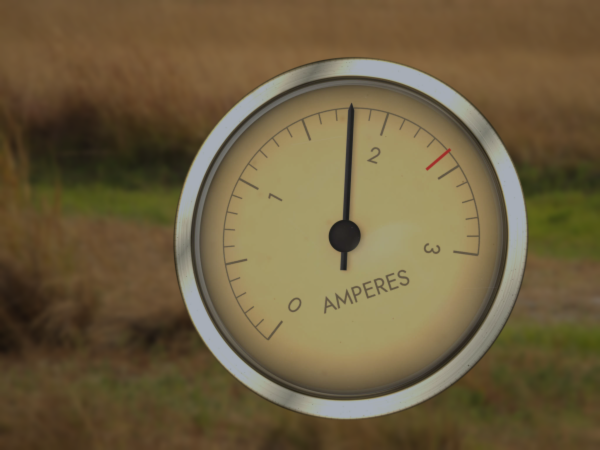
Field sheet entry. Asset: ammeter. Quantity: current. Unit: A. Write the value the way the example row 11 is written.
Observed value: 1.8
